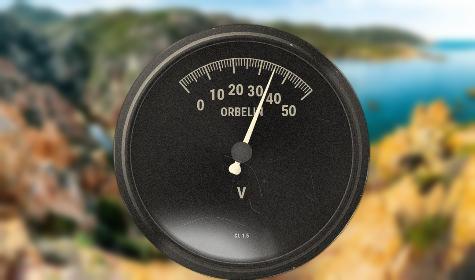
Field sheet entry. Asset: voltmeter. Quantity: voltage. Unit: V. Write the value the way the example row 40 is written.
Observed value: 35
